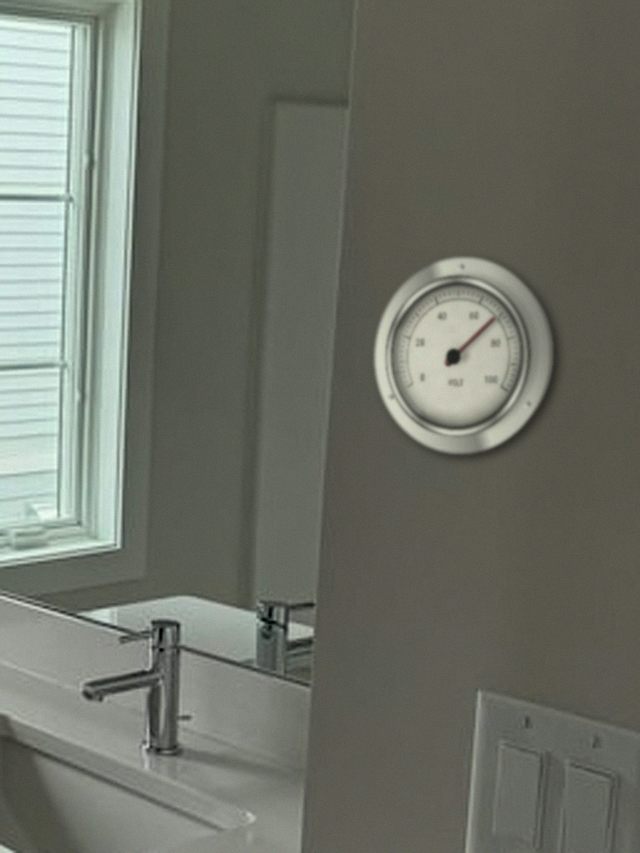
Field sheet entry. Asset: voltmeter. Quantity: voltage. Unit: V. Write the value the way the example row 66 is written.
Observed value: 70
